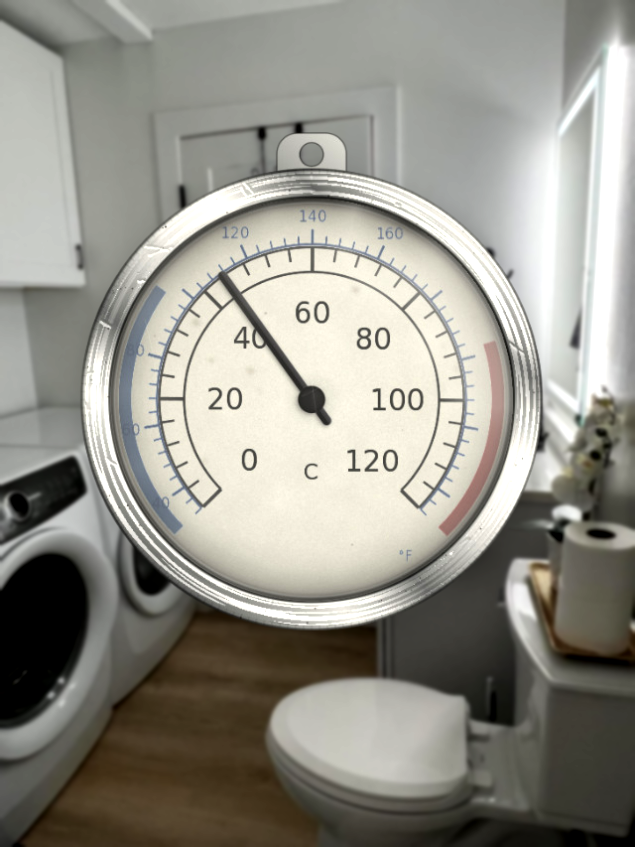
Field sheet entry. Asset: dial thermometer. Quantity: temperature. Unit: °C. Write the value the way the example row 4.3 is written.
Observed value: 44
